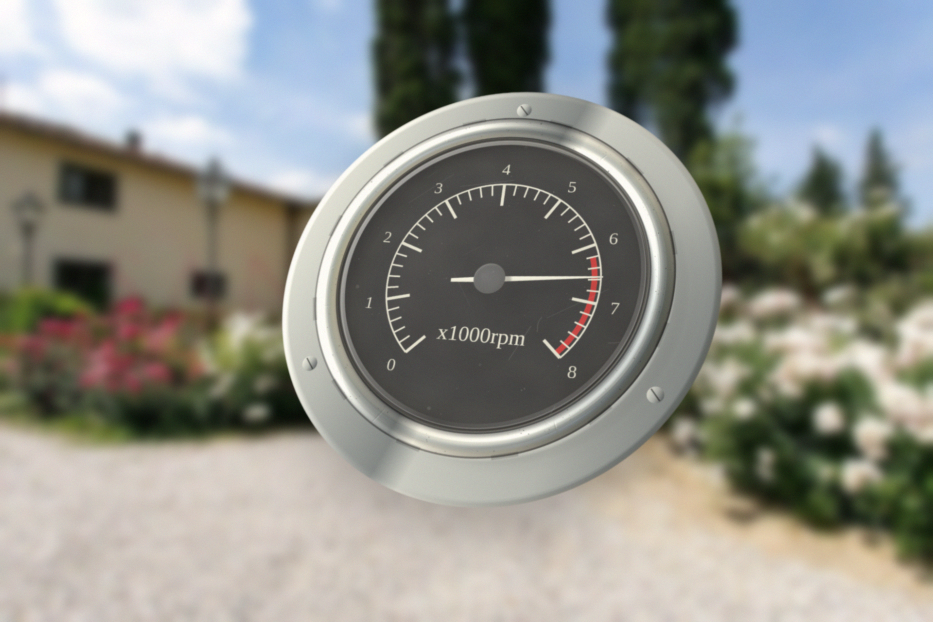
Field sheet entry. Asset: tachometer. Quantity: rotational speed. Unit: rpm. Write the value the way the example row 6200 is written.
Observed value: 6600
